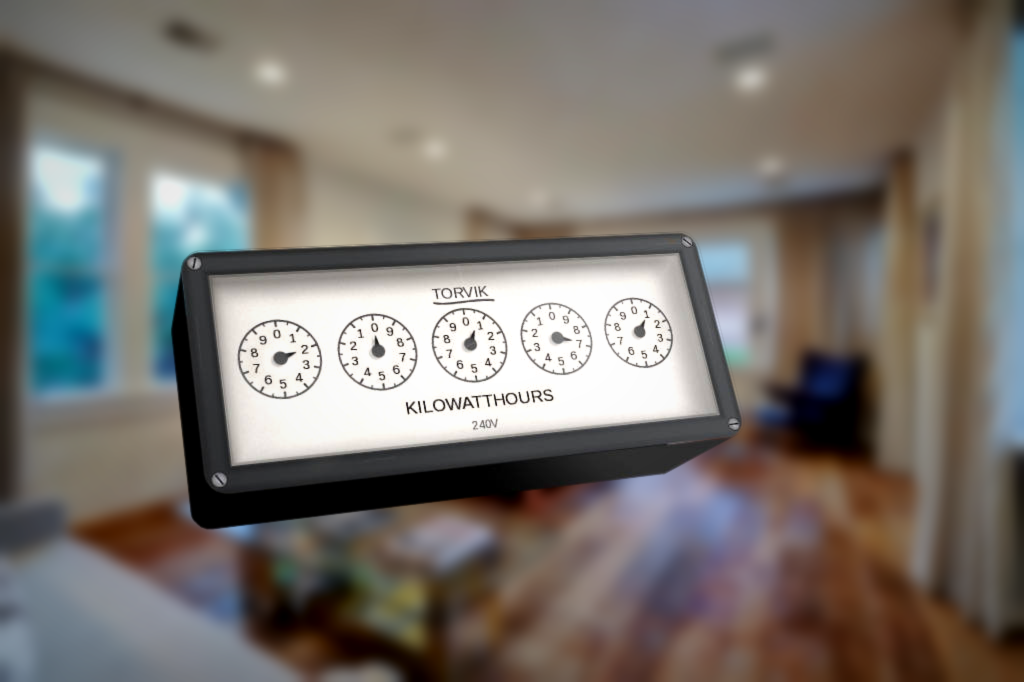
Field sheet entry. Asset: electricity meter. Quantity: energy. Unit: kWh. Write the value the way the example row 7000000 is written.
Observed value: 20071
